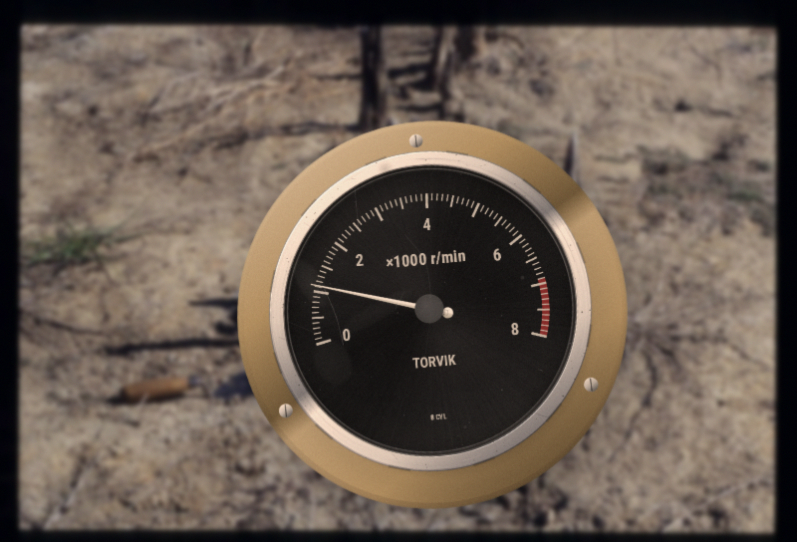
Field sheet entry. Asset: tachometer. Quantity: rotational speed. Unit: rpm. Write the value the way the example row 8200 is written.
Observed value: 1100
